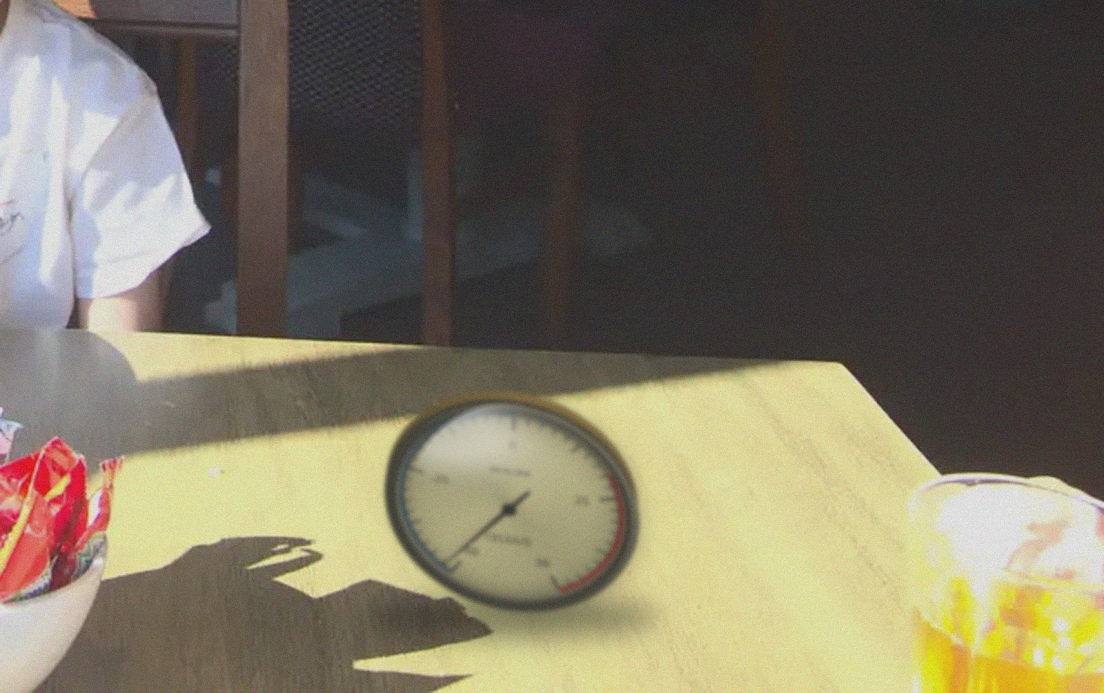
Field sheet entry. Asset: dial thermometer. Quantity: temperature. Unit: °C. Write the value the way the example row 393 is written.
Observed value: -47.5
